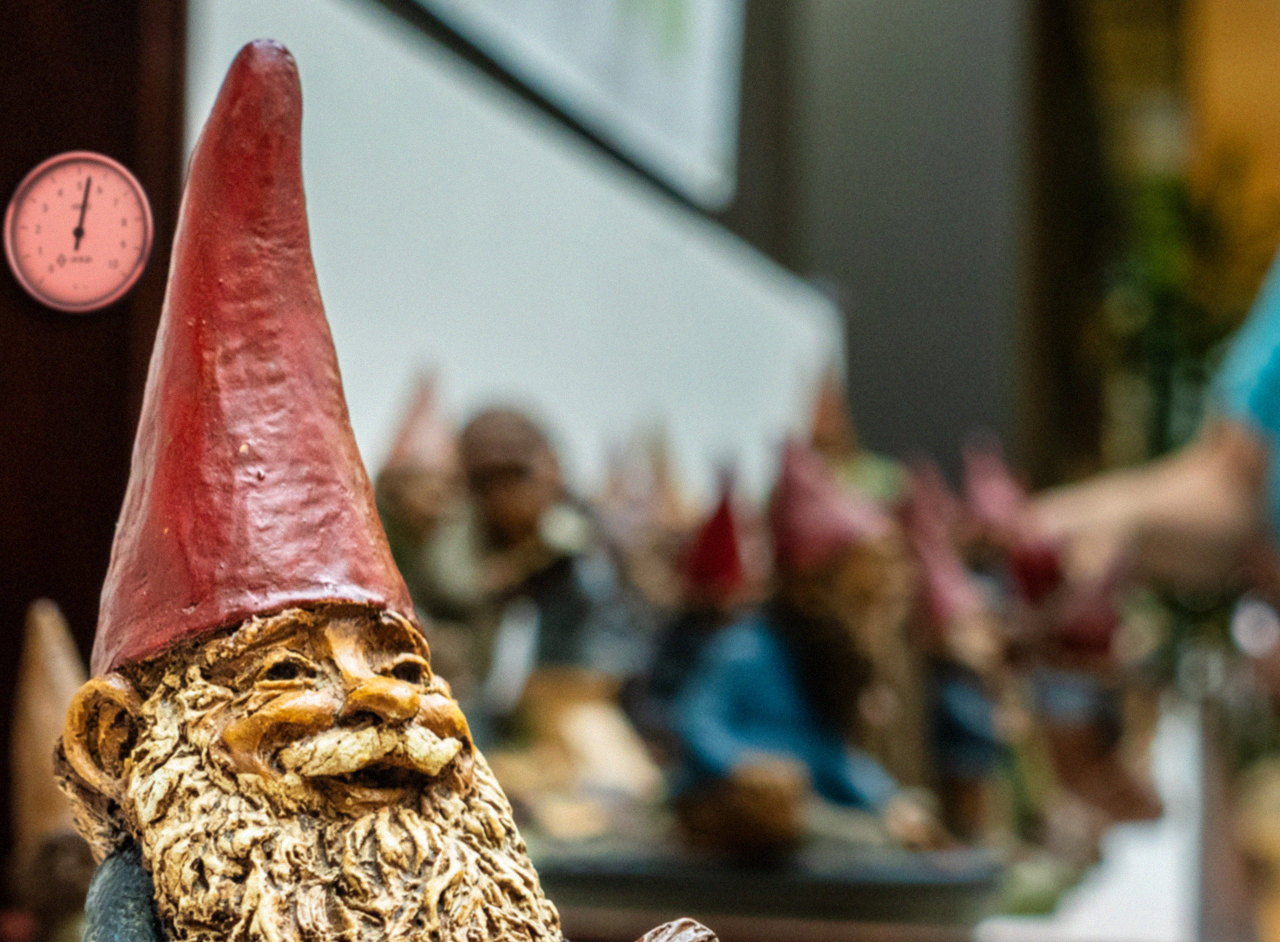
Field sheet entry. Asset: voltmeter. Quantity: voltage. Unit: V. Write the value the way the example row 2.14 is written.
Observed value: 5.5
